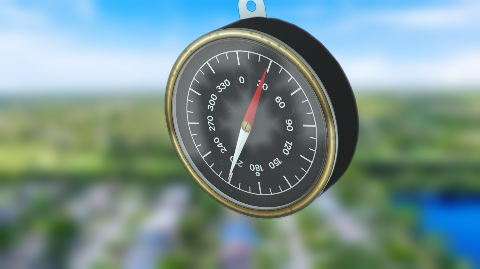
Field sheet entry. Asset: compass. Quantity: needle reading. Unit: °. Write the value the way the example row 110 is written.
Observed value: 30
